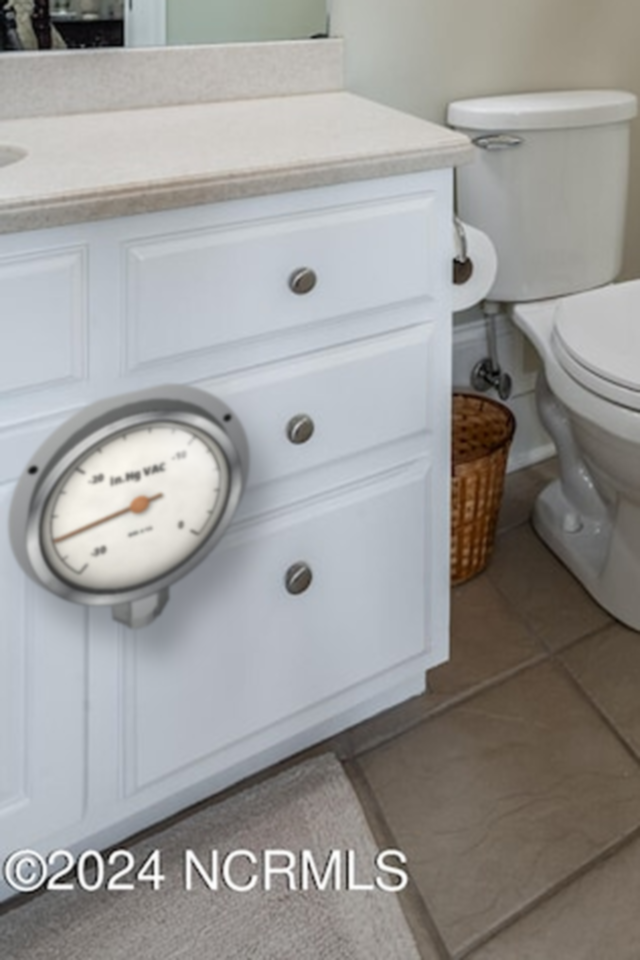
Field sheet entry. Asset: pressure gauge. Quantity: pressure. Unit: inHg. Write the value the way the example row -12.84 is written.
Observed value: -26
